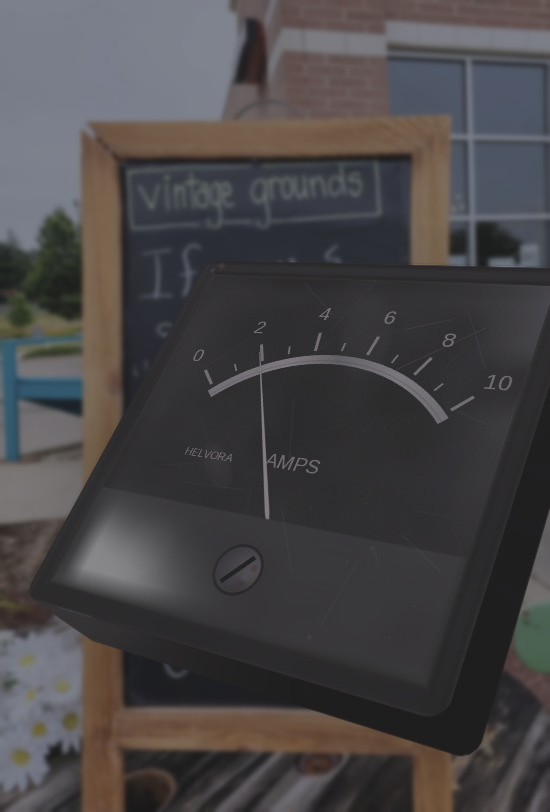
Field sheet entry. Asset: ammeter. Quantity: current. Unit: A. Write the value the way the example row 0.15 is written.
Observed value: 2
